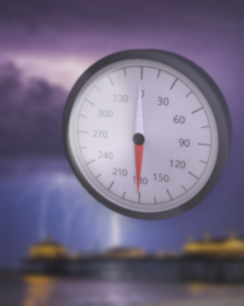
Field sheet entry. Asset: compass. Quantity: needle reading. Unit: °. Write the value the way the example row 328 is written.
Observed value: 180
